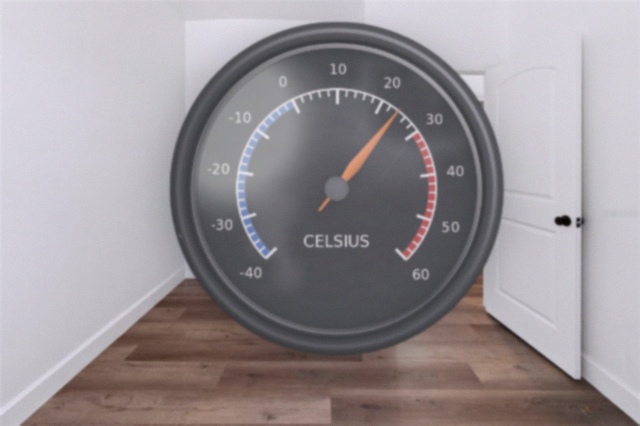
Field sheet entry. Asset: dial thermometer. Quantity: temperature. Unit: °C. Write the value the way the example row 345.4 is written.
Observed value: 24
